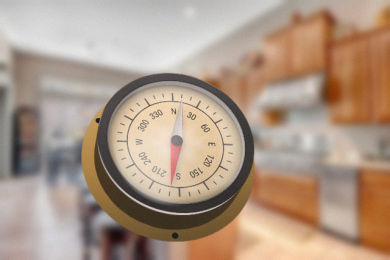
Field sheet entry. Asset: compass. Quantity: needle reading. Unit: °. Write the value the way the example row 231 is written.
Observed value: 190
